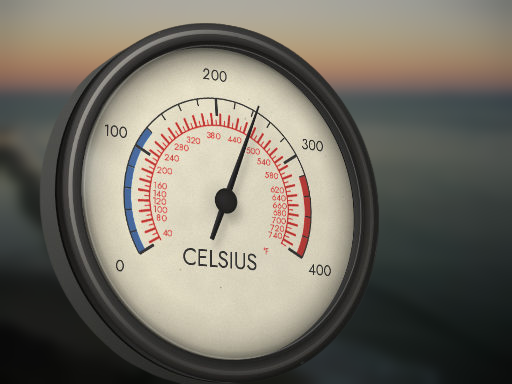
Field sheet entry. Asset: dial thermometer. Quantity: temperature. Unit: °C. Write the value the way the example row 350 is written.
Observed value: 240
